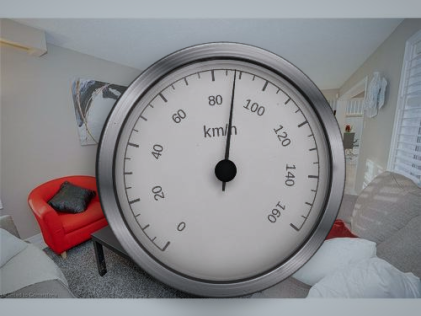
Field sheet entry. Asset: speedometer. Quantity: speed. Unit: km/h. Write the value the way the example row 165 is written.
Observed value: 87.5
